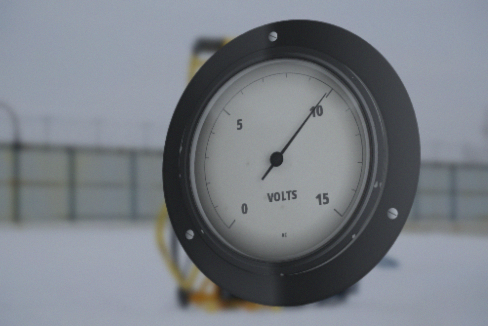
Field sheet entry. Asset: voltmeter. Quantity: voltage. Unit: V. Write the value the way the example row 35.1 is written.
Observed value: 10
